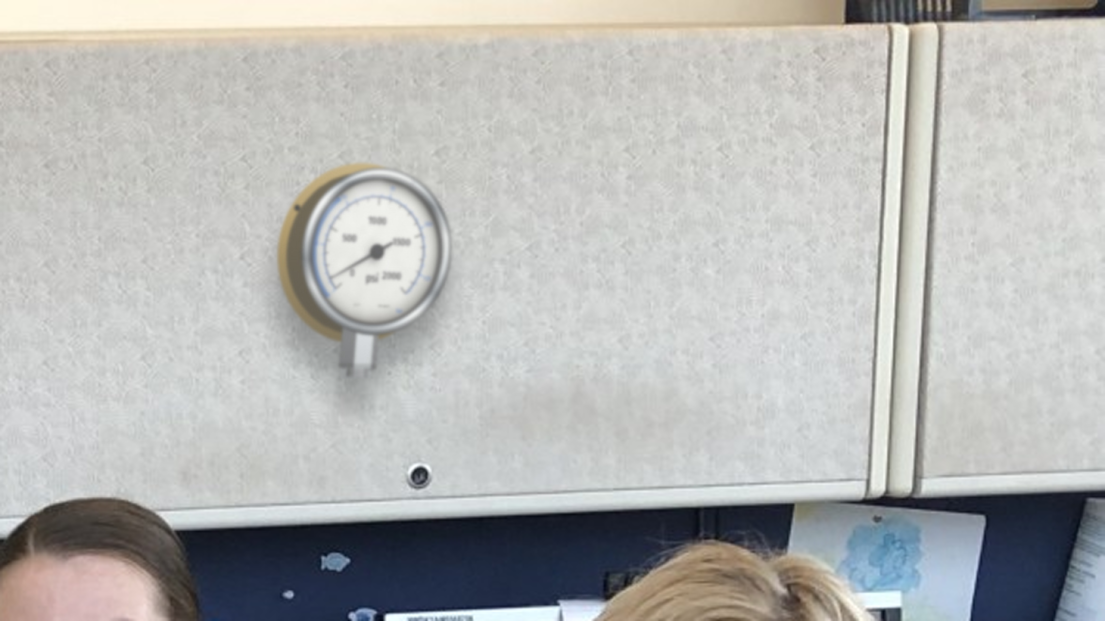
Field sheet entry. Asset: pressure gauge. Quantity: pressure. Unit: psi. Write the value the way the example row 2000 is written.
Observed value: 100
